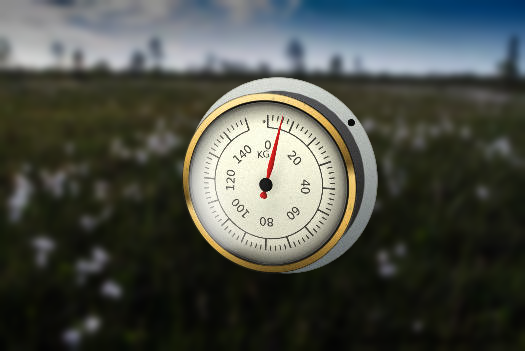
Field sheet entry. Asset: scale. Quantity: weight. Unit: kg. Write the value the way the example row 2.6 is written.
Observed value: 6
